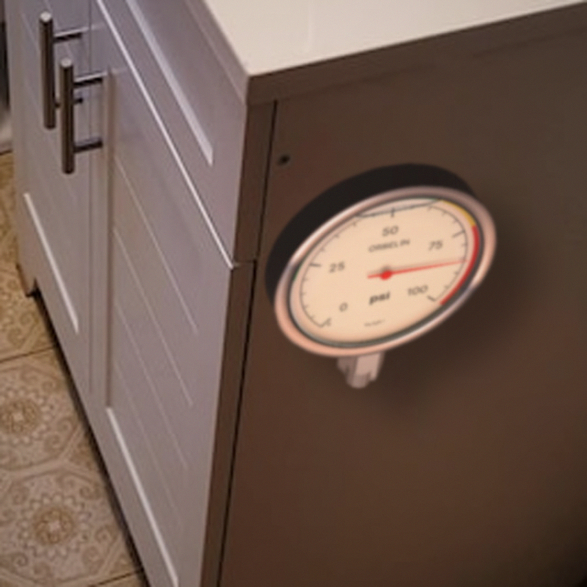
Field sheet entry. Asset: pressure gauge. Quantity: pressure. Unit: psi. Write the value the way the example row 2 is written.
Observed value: 85
